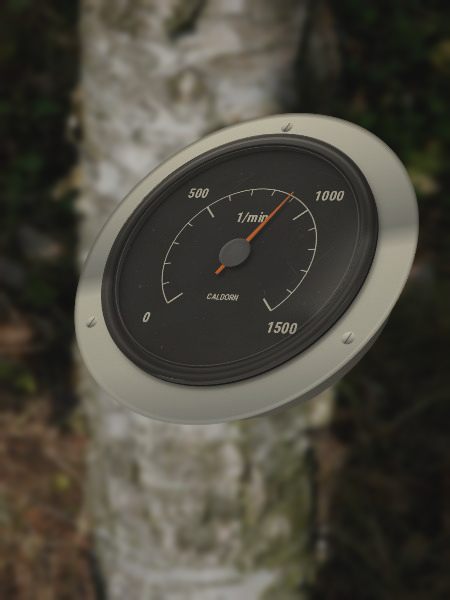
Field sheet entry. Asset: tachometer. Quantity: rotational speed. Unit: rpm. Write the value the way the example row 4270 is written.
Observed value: 900
